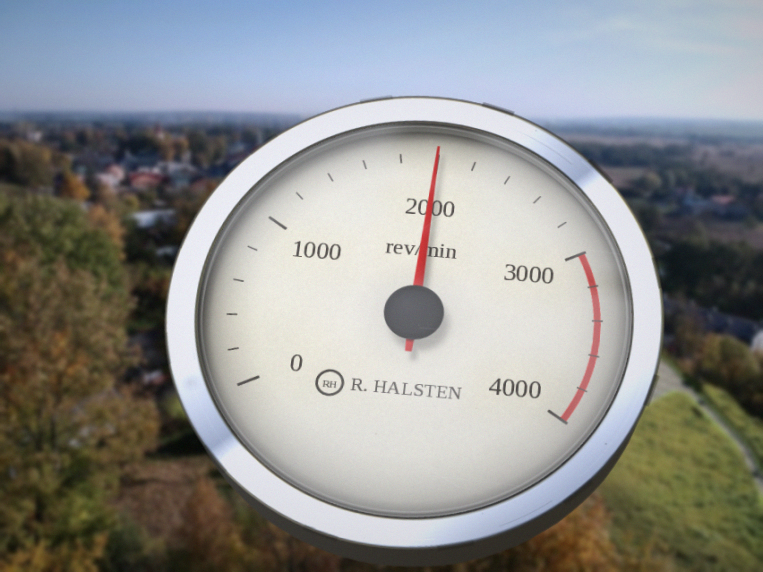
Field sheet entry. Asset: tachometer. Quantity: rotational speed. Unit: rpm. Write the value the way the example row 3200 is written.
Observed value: 2000
